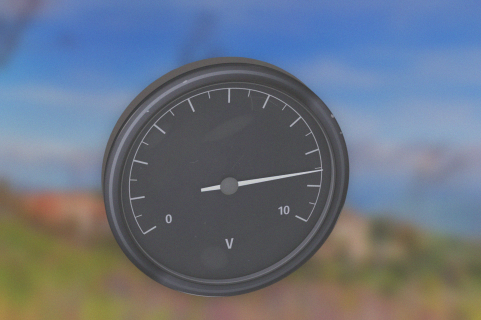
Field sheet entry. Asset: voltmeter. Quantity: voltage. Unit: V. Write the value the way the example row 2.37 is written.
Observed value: 8.5
